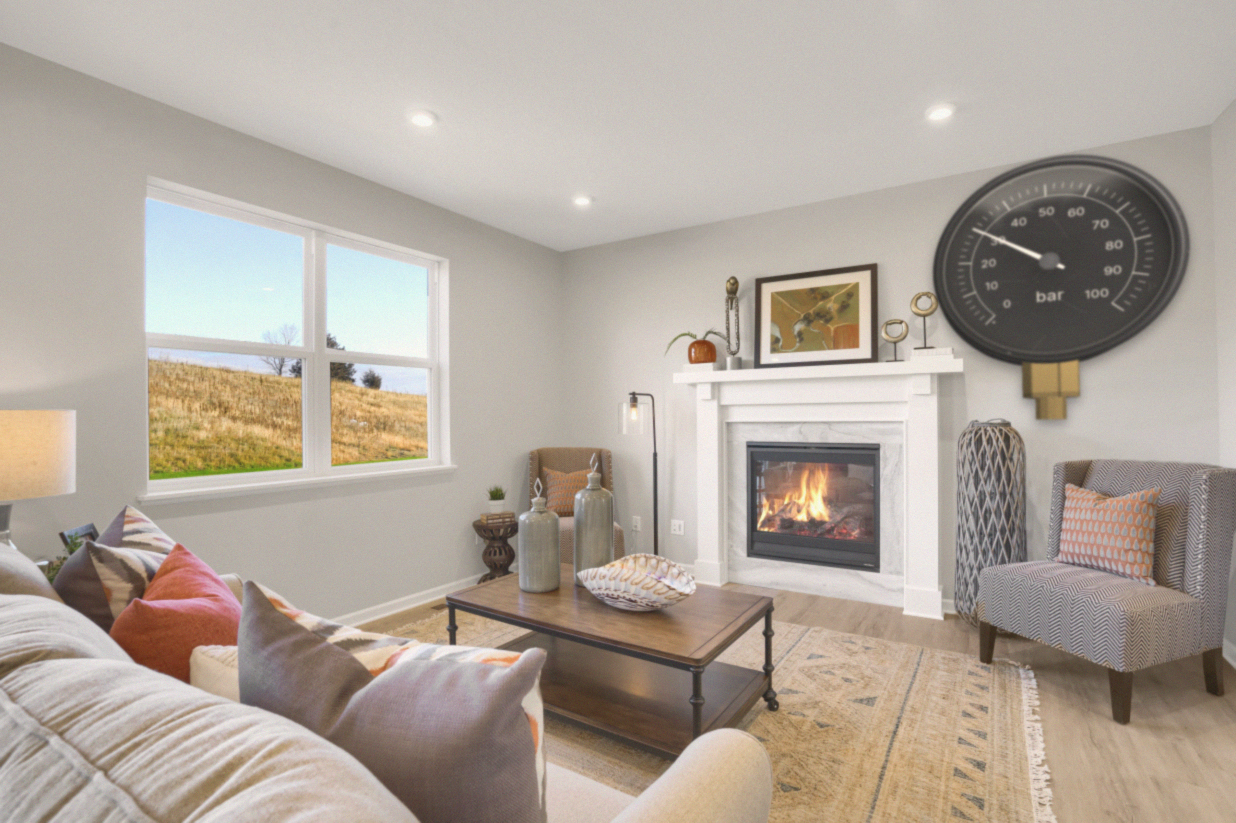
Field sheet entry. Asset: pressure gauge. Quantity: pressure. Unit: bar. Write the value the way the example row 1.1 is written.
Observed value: 30
